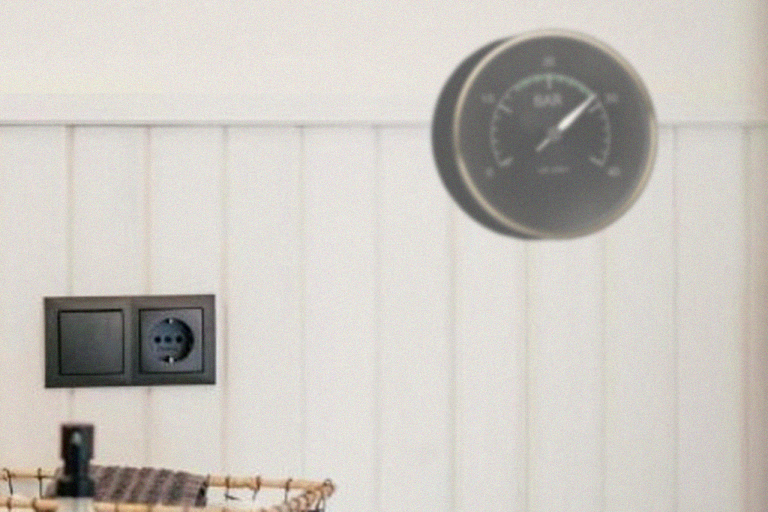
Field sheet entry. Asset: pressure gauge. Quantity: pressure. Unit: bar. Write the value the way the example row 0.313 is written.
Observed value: 28
